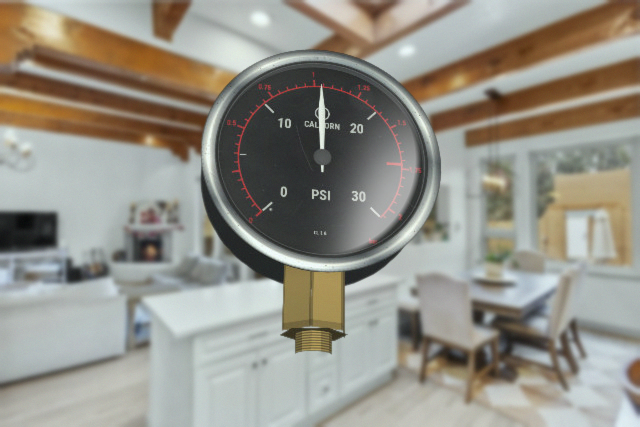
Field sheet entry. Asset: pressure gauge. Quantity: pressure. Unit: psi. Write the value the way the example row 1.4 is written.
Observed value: 15
